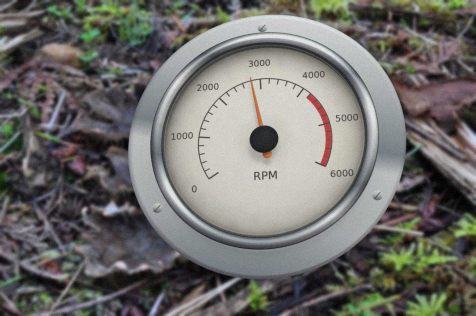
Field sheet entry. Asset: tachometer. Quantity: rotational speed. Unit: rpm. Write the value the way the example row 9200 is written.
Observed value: 2800
